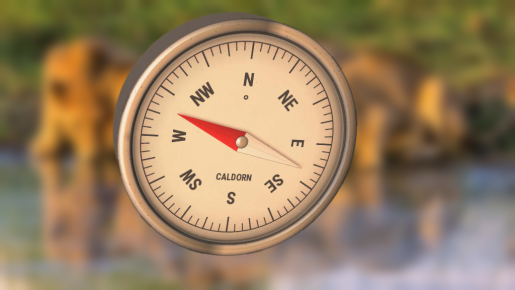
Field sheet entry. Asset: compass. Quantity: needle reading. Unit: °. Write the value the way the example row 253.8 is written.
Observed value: 290
